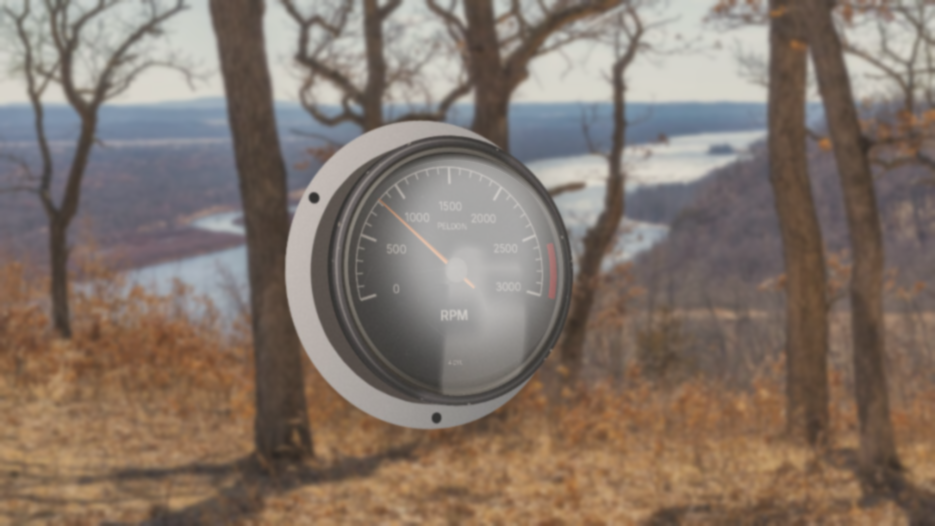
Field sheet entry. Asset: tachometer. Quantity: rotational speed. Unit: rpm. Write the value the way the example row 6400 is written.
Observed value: 800
